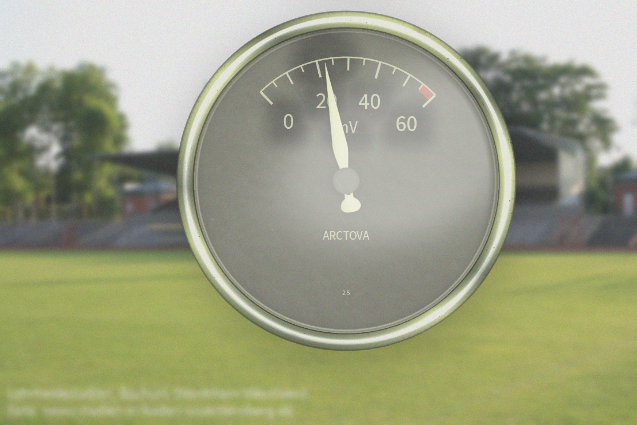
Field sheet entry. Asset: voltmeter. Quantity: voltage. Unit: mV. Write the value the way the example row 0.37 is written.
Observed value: 22.5
